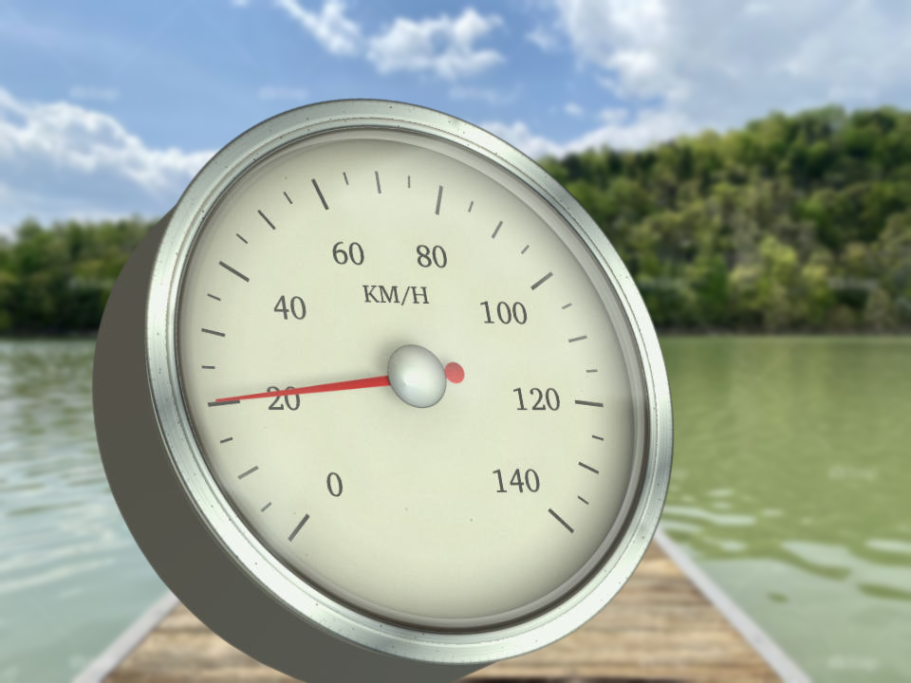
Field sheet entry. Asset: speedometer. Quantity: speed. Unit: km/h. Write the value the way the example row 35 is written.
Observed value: 20
